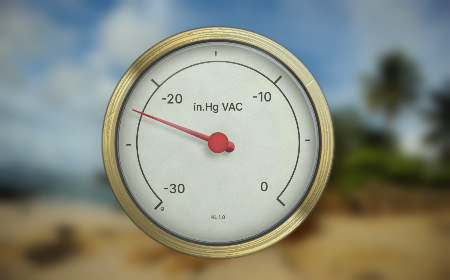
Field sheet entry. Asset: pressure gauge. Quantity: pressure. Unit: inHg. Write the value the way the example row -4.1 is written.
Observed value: -22.5
